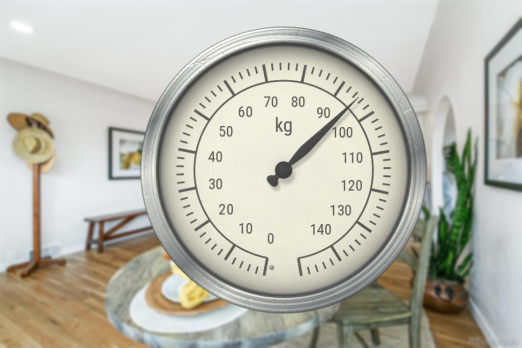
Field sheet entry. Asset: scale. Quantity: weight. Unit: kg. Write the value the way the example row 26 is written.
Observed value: 95
